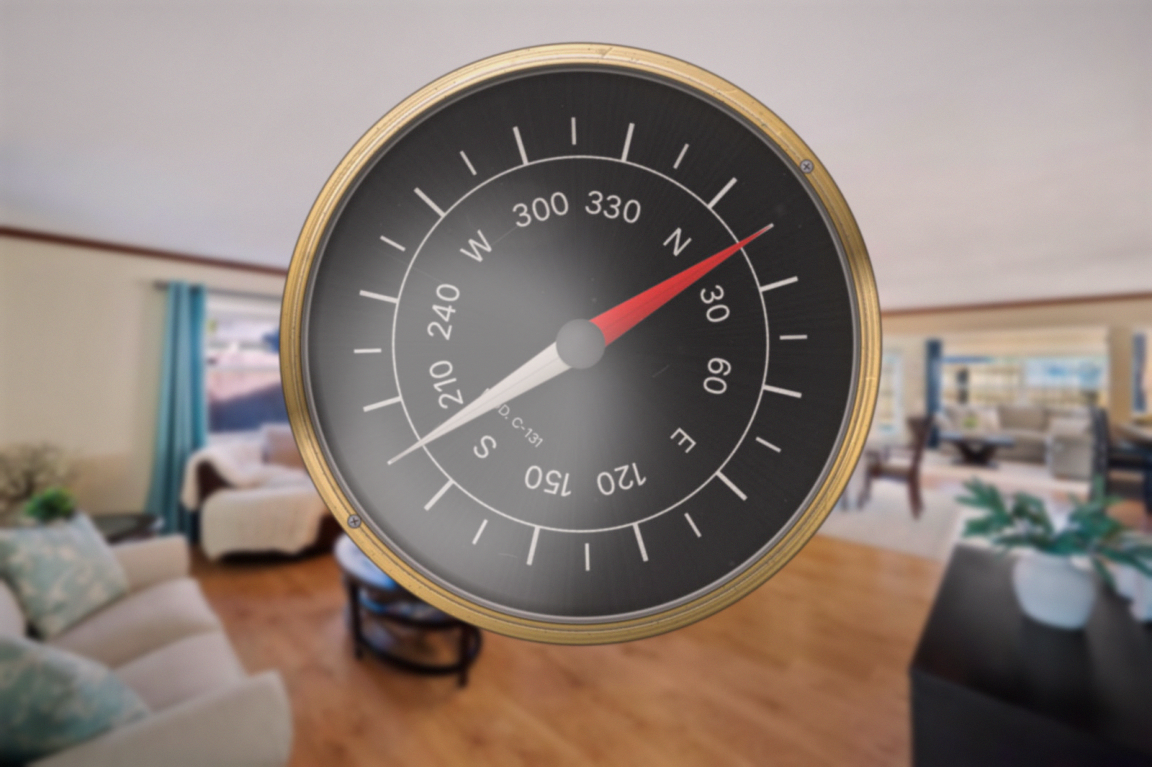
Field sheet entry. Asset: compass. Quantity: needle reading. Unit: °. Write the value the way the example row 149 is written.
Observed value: 15
